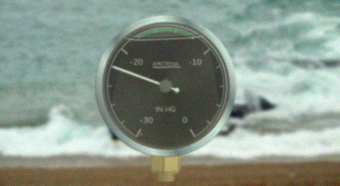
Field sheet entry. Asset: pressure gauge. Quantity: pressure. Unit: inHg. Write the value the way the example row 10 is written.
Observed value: -22
